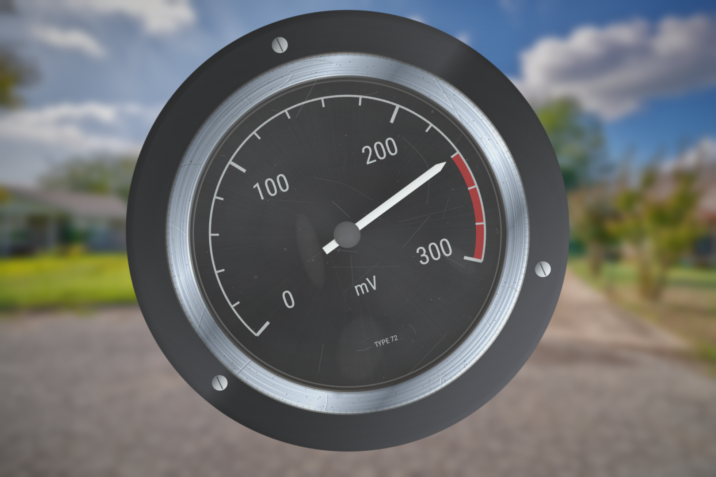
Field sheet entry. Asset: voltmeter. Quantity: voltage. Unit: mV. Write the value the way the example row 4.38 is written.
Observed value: 240
